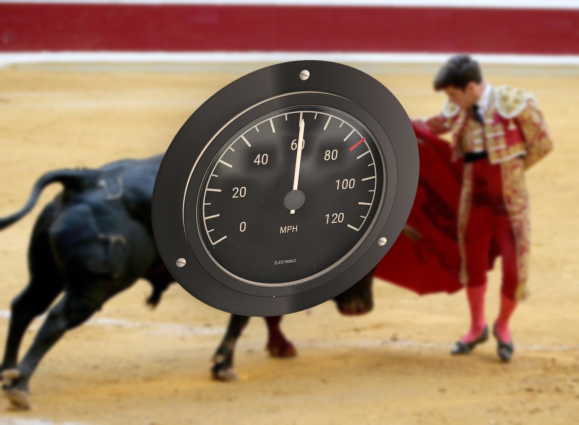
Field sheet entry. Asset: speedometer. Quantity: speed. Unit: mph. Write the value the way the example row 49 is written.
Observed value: 60
